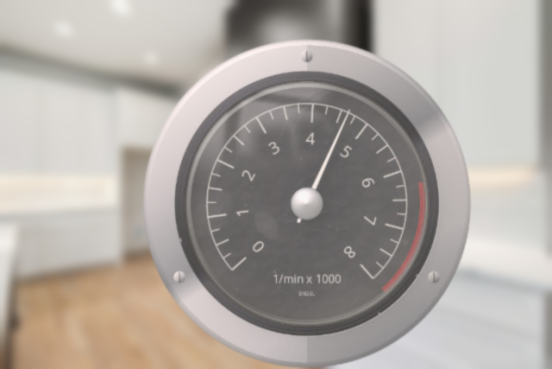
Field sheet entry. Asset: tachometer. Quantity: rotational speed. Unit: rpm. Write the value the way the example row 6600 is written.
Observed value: 4625
